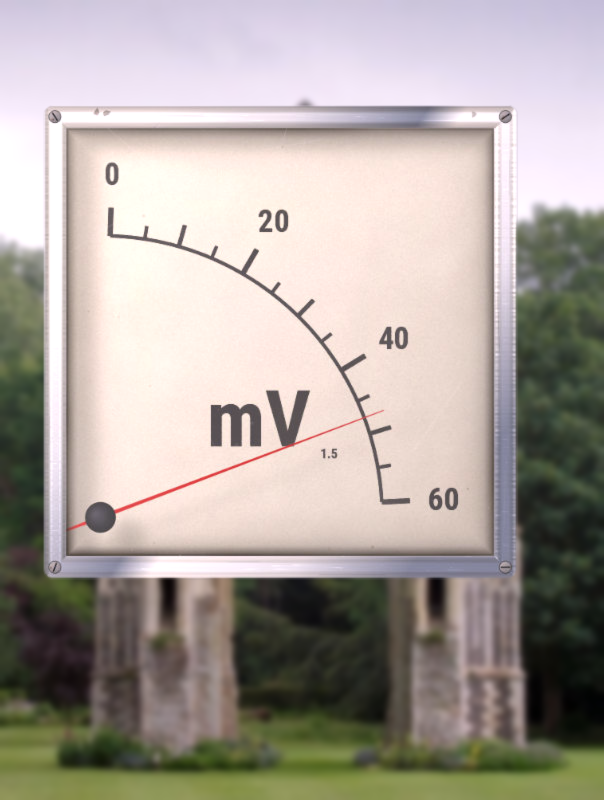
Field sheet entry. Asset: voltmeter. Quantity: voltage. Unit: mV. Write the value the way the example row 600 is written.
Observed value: 47.5
